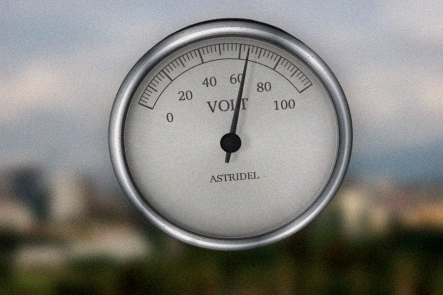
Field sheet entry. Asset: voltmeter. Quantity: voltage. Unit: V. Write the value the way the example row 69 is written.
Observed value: 64
